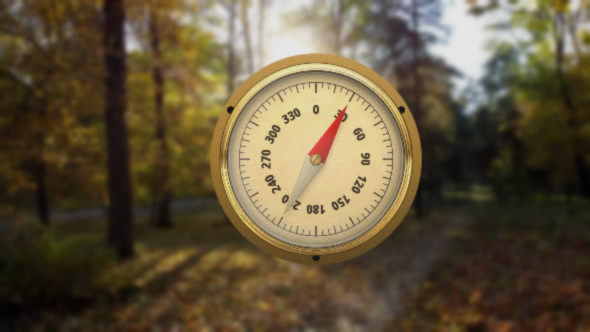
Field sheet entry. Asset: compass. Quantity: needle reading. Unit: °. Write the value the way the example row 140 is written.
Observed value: 30
